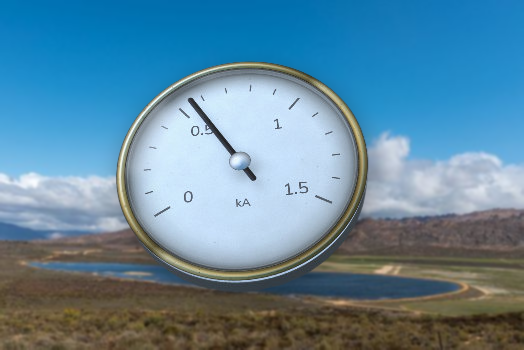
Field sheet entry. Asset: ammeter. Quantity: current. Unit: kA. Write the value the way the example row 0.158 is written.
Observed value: 0.55
